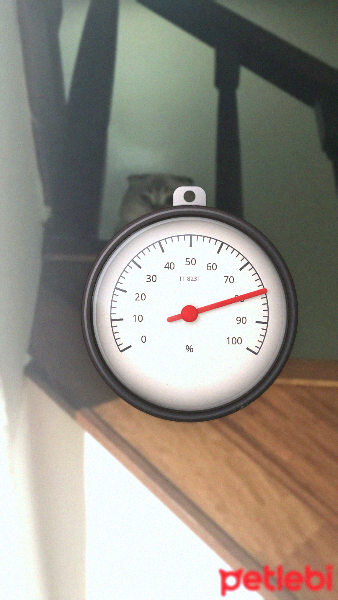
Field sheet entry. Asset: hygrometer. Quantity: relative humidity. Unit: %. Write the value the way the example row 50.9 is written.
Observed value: 80
